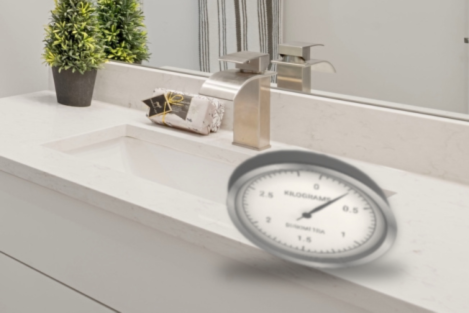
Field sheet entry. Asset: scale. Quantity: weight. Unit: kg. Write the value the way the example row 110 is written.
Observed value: 0.25
